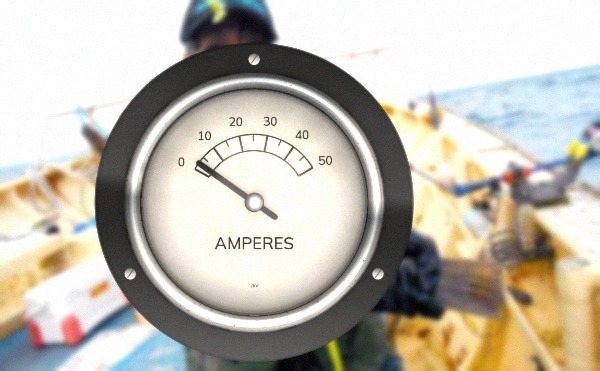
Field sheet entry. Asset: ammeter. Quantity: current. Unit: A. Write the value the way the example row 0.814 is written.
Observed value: 2.5
